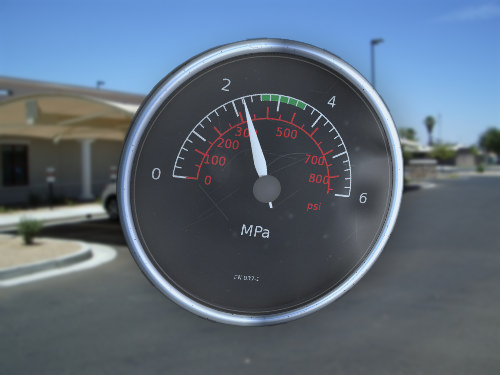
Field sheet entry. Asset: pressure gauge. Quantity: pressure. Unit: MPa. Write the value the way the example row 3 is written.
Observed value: 2.2
